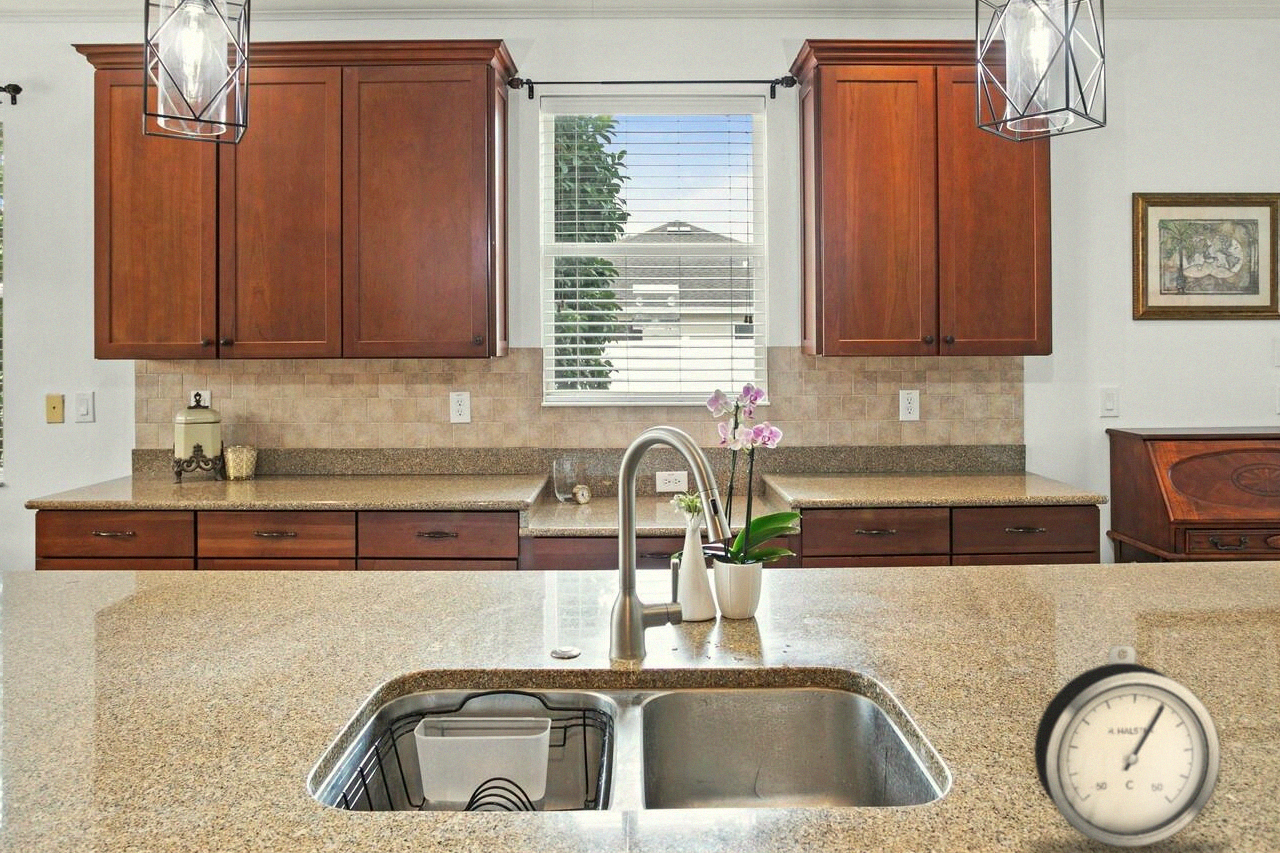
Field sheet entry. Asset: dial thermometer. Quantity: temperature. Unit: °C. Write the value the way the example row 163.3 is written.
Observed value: 10
